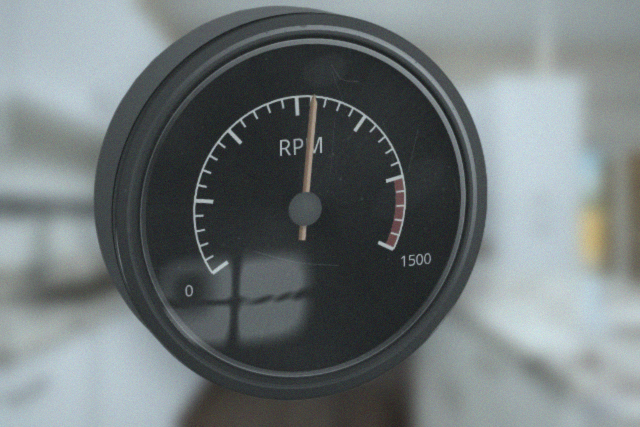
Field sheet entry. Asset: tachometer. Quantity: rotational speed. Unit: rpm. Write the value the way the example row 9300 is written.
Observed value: 800
